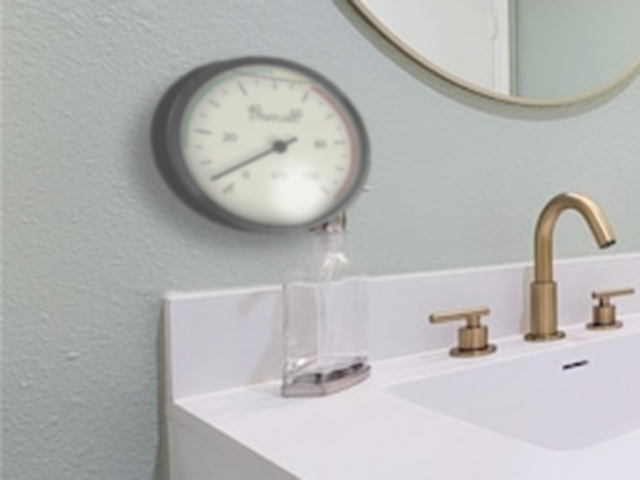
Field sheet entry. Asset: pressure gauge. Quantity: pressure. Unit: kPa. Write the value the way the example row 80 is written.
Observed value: 5
